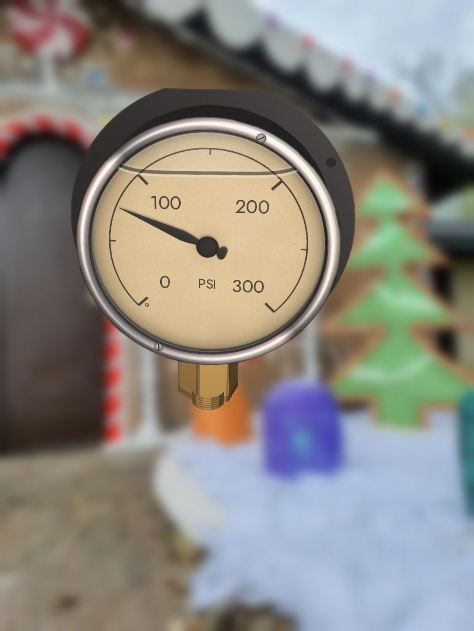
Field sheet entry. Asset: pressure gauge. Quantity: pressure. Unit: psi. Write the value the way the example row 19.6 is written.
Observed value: 75
